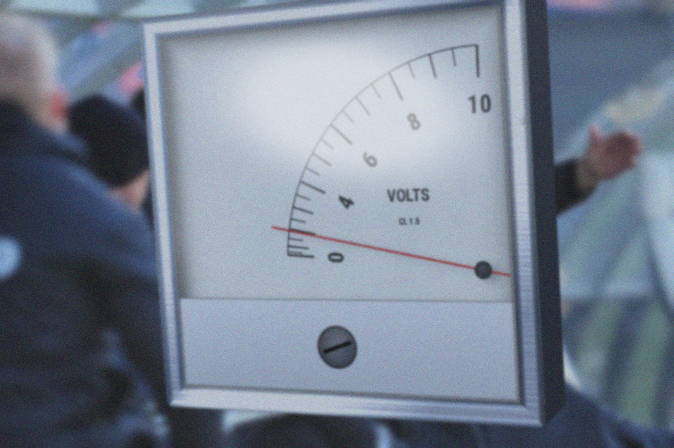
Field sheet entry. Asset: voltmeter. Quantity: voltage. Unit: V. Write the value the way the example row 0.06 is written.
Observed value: 2
